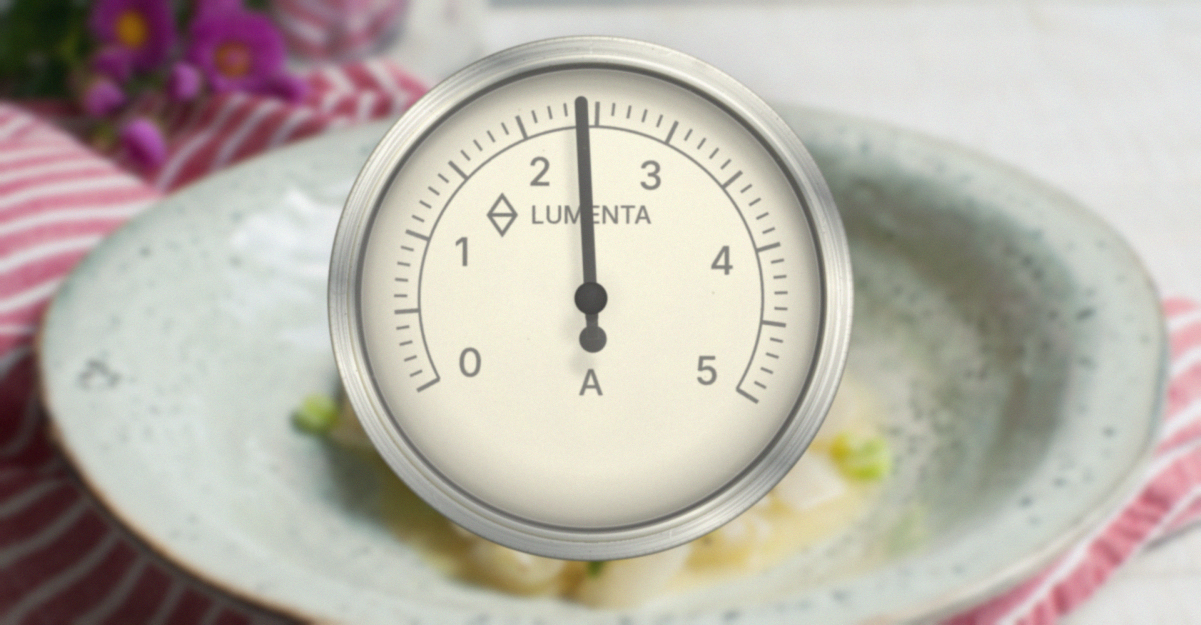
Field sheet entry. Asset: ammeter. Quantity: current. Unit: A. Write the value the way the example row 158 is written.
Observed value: 2.4
